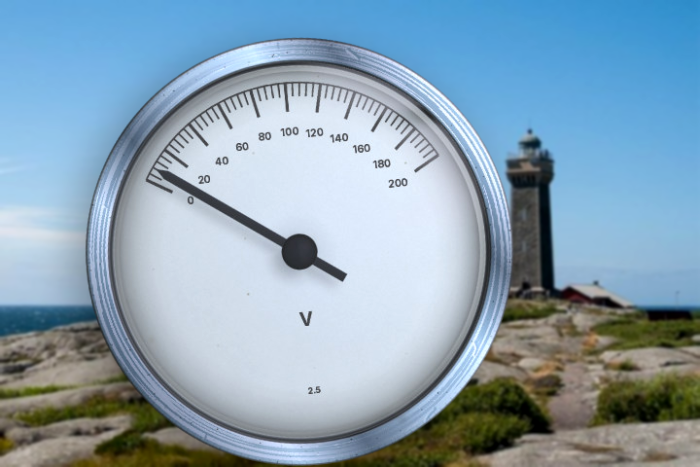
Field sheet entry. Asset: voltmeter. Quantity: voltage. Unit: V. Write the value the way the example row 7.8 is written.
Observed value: 8
